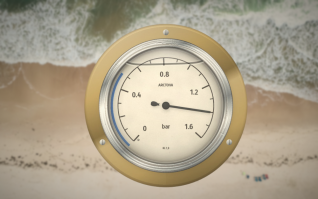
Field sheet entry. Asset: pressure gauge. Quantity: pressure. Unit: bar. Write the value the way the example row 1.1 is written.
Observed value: 1.4
